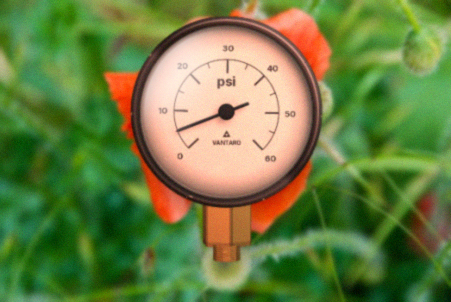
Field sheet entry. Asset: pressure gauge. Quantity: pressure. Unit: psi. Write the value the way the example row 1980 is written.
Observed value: 5
